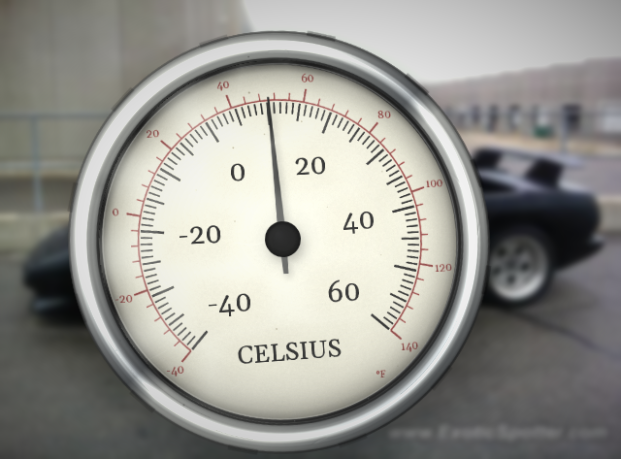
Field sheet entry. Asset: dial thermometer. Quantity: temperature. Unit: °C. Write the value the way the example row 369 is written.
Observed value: 10
